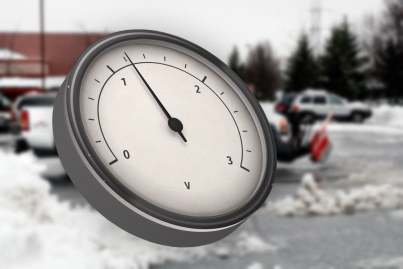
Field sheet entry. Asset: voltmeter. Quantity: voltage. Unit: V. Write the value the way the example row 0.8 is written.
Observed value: 1.2
